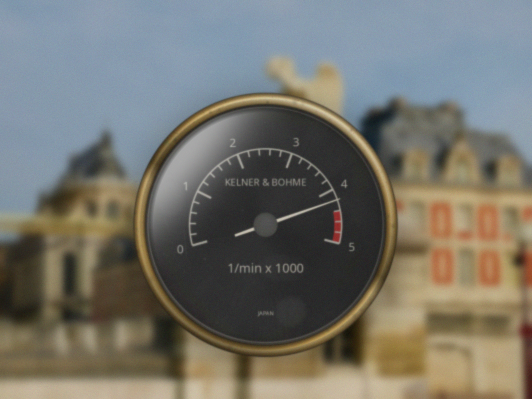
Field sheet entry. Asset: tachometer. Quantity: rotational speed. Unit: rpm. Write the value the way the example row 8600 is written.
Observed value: 4200
